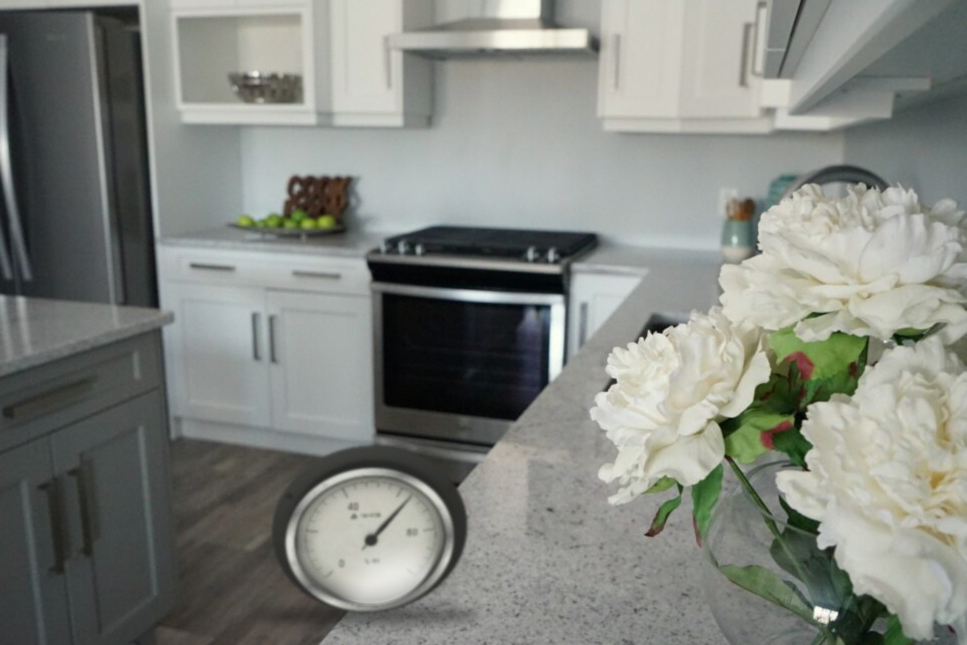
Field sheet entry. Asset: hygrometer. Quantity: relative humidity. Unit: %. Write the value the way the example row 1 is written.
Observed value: 64
